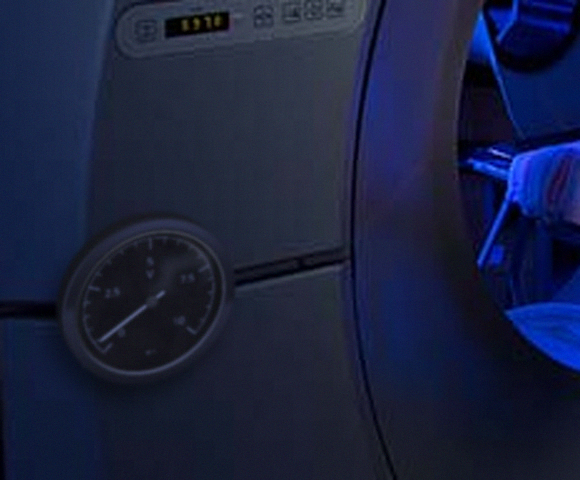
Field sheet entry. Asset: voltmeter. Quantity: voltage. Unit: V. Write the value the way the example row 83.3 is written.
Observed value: 0.5
